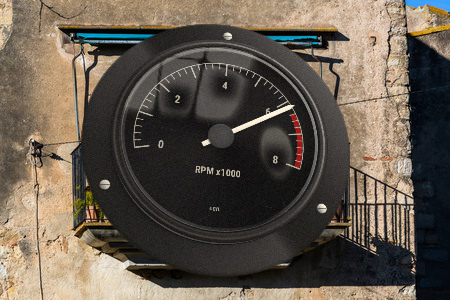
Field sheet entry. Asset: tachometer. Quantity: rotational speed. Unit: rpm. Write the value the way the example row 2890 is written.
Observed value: 6200
